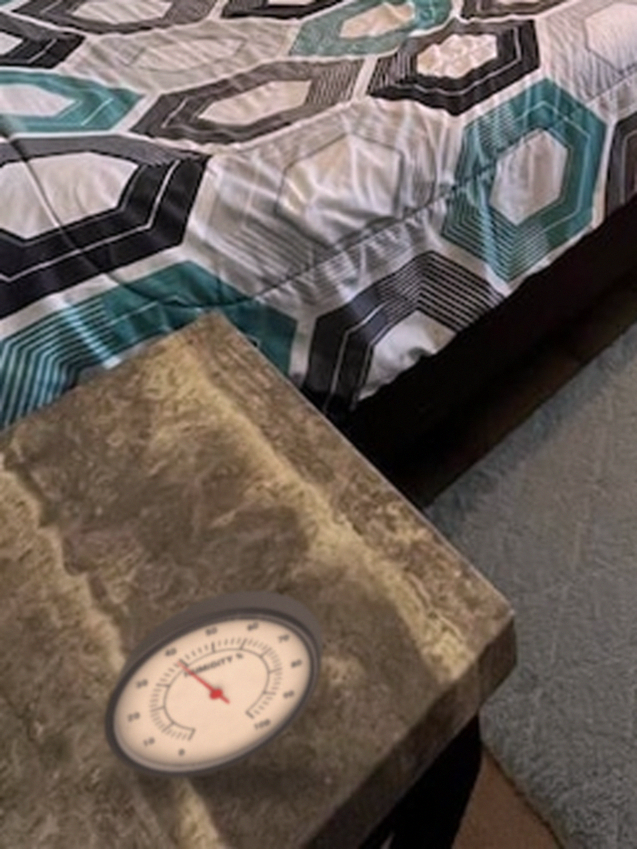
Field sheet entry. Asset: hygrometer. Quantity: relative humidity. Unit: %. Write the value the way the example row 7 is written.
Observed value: 40
